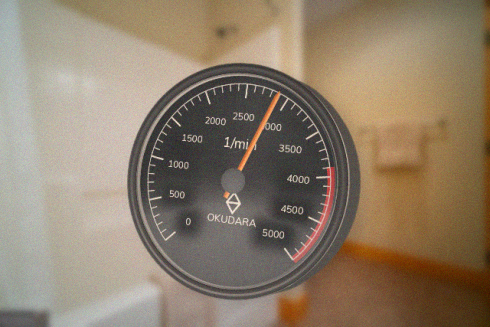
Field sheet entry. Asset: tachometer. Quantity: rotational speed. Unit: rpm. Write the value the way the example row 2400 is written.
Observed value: 2900
